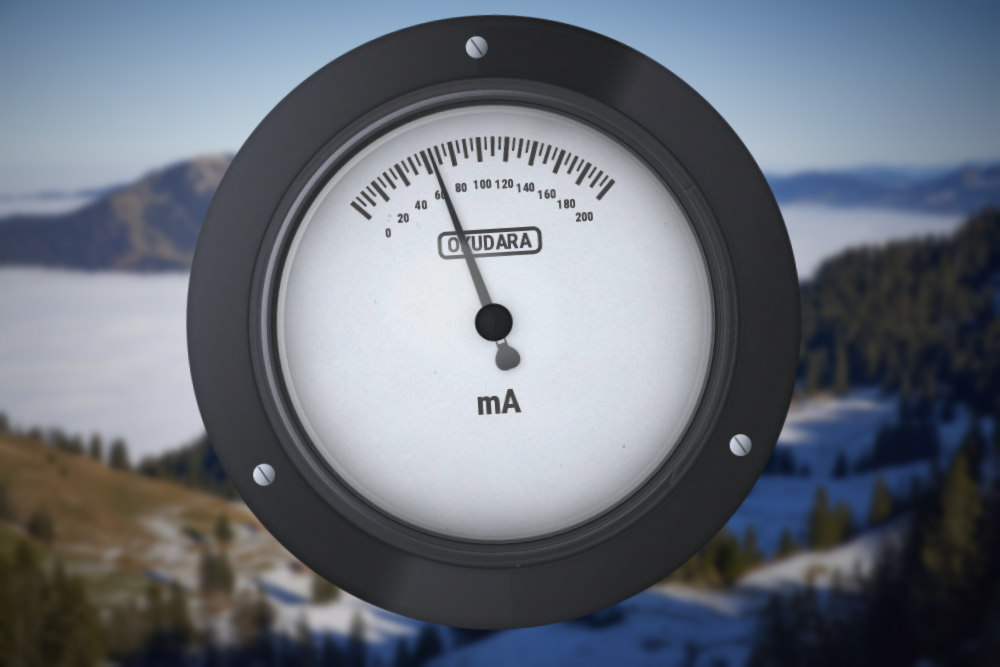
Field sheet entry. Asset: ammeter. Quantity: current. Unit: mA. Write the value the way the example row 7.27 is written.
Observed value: 65
